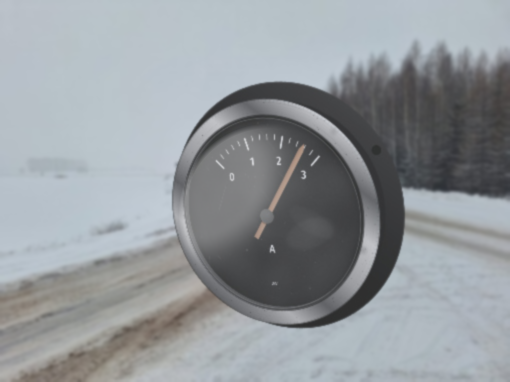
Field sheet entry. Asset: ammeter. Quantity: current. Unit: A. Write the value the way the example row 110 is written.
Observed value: 2.6
